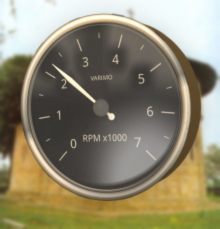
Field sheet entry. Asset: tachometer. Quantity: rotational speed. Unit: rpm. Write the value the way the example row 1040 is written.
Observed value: 2250
